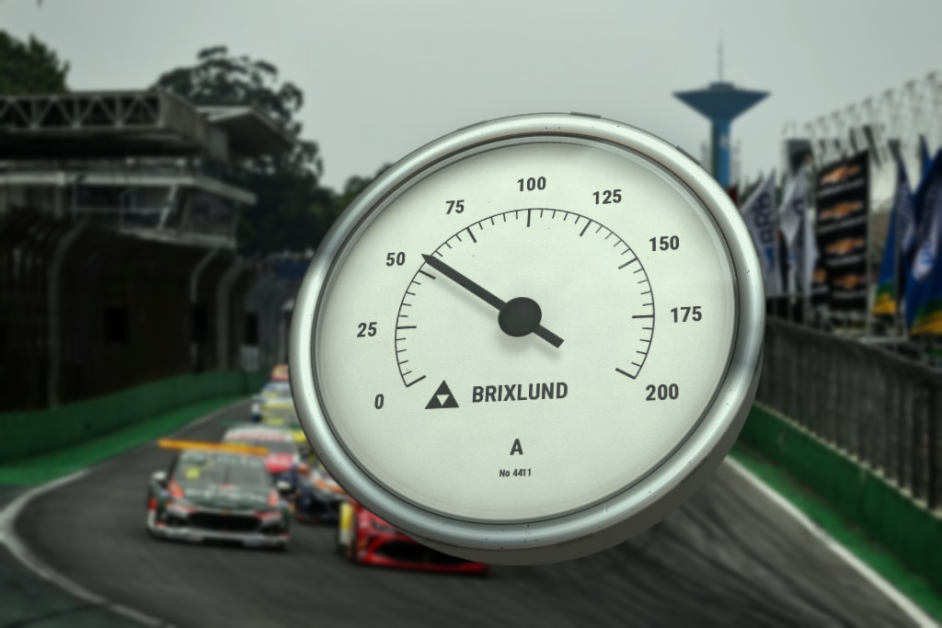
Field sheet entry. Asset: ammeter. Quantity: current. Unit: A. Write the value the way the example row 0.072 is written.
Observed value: 55
